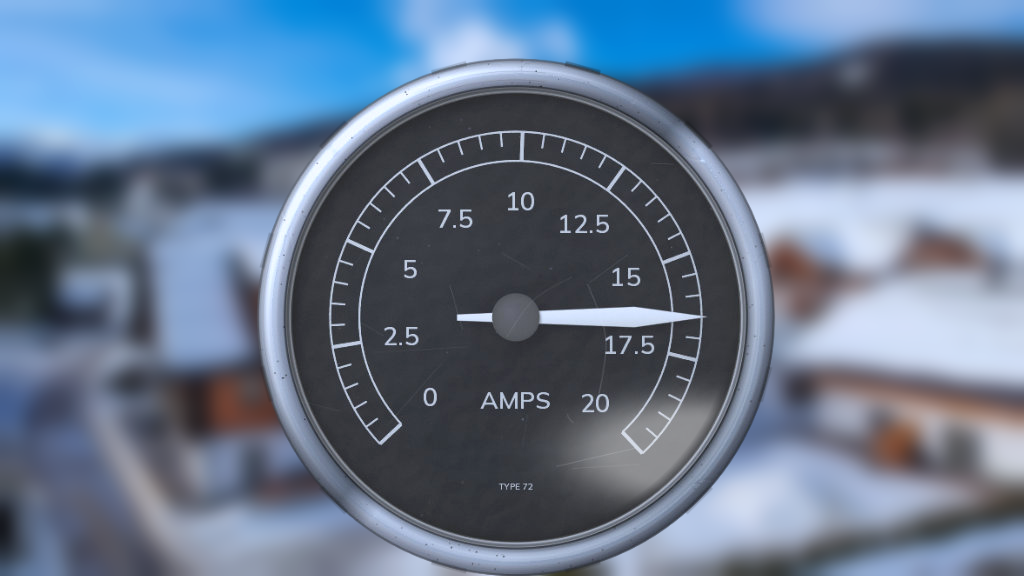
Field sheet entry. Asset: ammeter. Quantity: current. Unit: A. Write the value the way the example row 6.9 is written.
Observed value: 16.5
